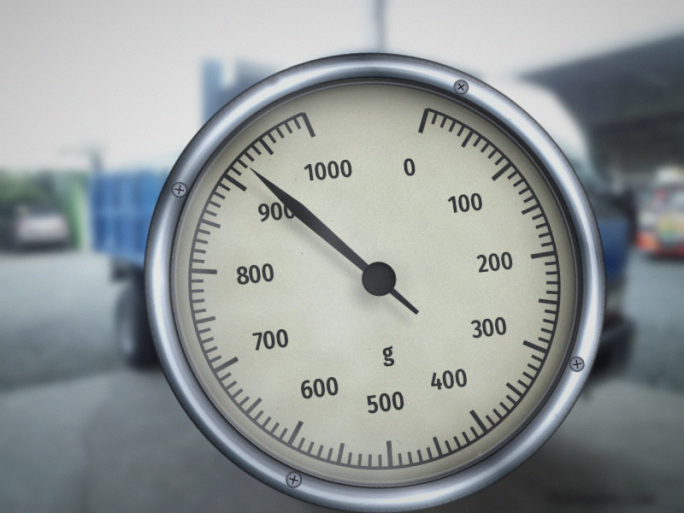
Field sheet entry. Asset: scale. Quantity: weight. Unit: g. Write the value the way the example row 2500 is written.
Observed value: 920
